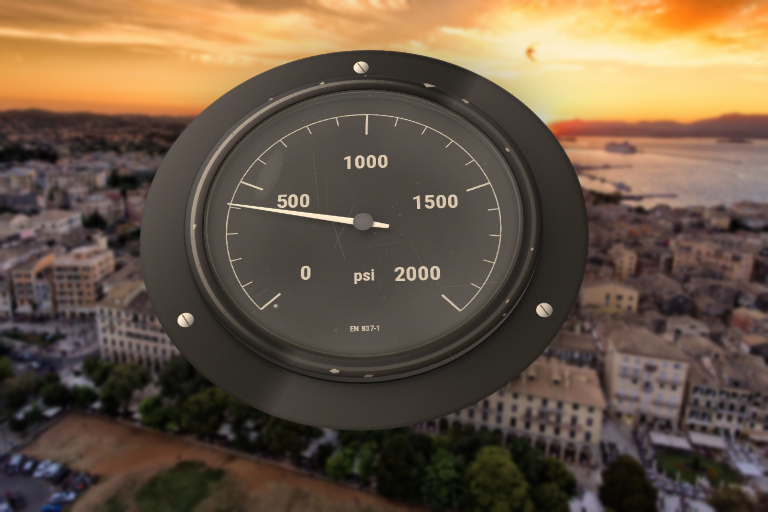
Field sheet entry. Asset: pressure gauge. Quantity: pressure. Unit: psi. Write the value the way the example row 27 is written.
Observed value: 400
